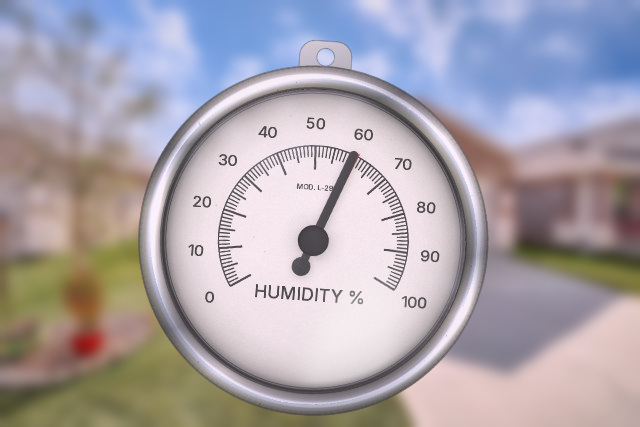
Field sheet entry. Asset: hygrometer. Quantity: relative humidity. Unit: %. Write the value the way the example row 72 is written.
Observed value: 60
